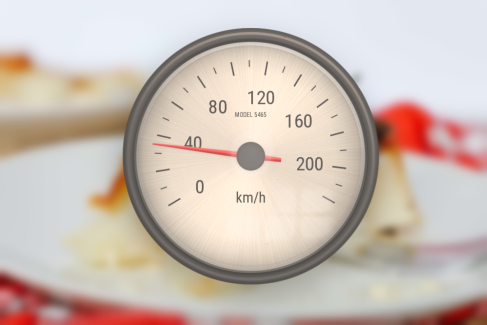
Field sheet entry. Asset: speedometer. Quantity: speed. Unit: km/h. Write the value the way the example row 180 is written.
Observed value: 35
